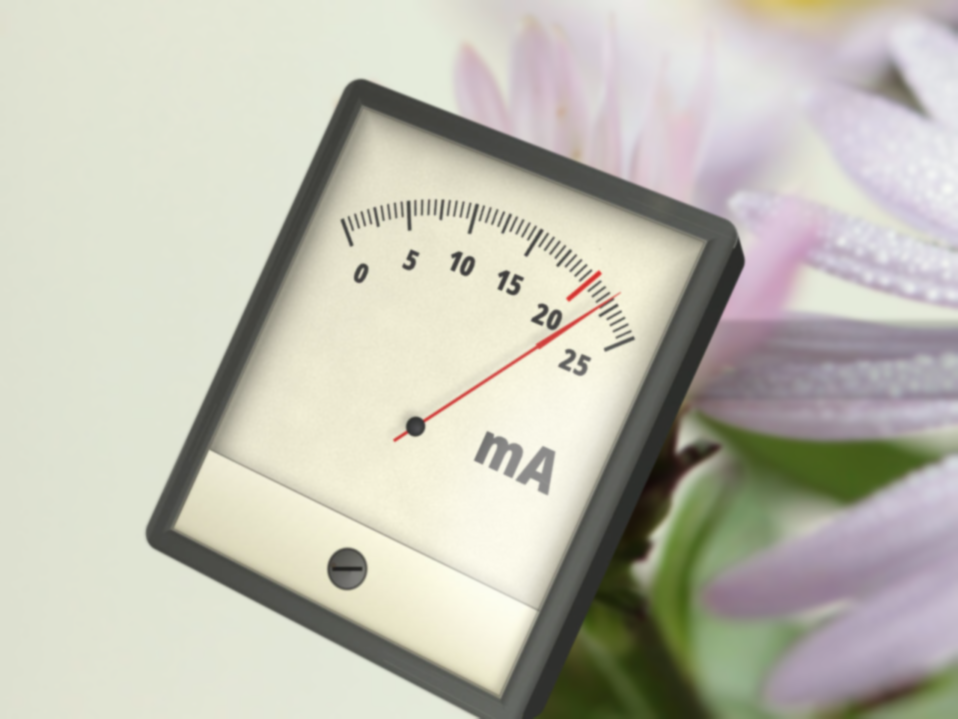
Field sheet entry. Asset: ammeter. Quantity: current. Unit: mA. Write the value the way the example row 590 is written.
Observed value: 22
